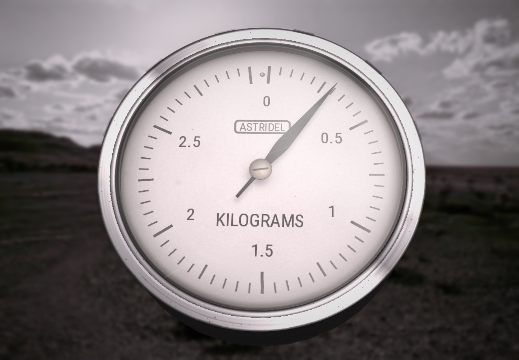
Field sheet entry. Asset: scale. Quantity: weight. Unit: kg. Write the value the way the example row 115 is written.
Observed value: 0.3
